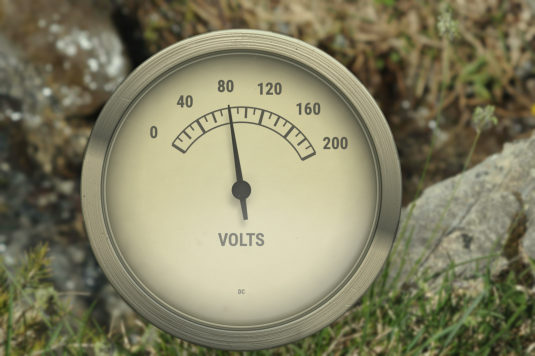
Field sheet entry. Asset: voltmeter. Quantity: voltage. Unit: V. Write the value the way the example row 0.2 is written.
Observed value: 80
